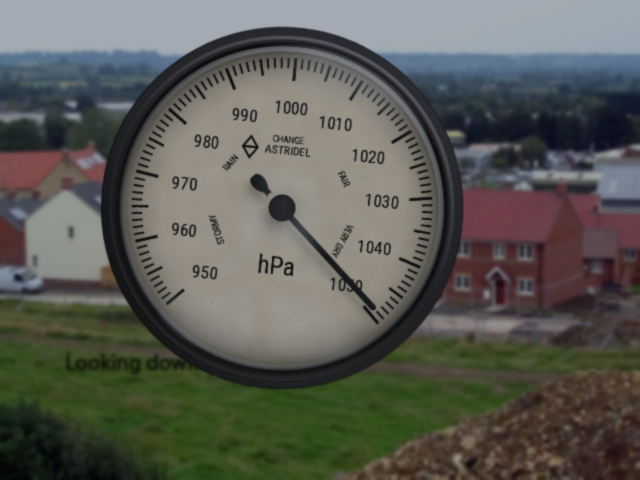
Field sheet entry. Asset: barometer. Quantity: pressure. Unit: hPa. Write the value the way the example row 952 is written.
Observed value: 1049
